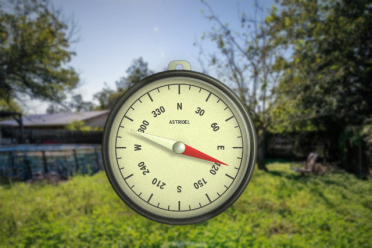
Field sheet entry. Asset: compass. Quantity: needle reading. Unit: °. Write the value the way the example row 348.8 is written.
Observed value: 110
